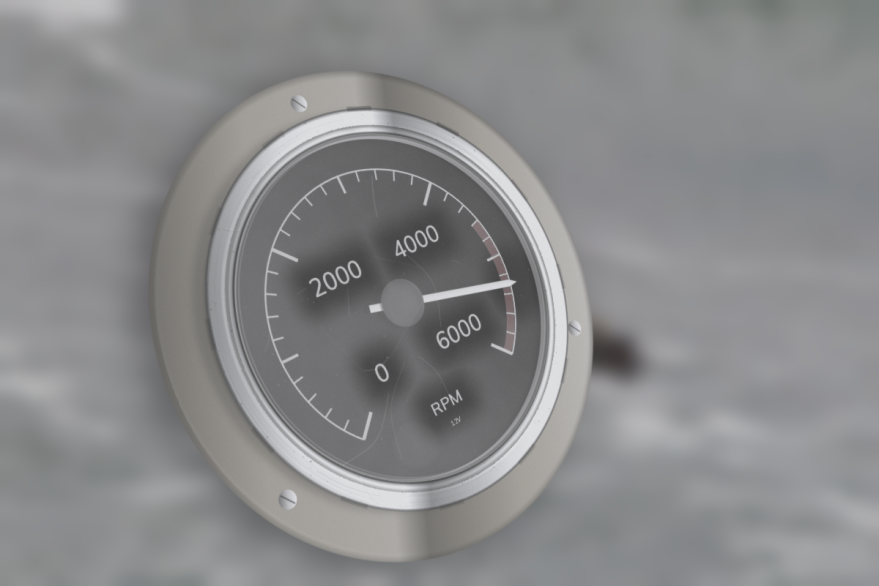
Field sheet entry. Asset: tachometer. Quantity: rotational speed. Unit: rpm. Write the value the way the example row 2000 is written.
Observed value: 5300
